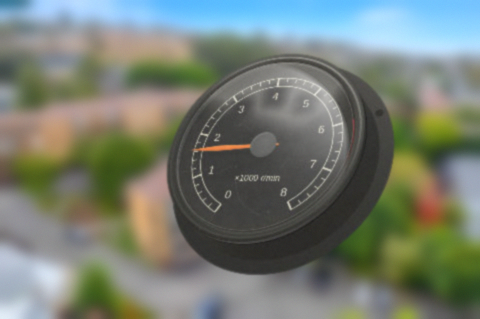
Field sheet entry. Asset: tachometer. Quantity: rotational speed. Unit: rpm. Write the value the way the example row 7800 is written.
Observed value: 1600
